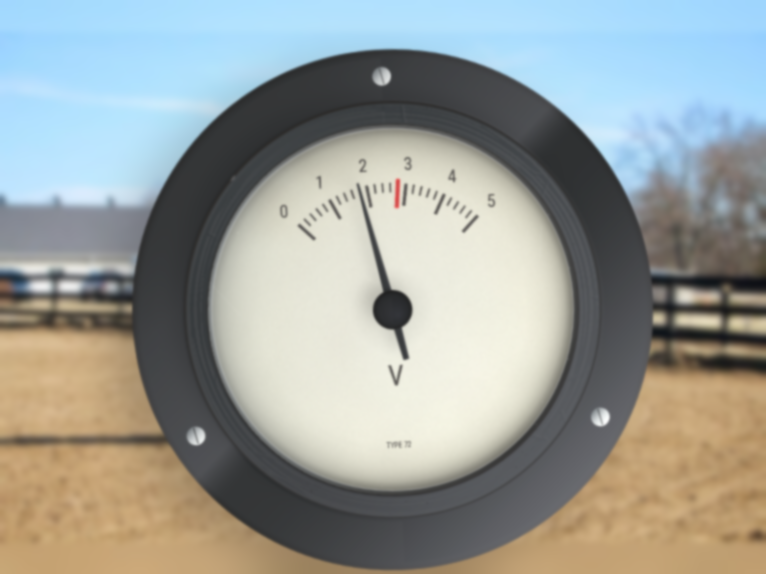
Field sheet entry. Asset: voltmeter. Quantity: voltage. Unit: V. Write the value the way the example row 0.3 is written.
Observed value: 1.8
